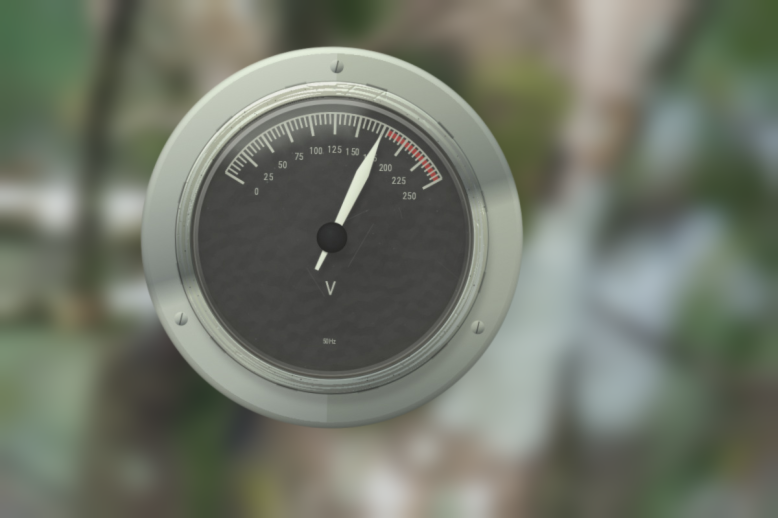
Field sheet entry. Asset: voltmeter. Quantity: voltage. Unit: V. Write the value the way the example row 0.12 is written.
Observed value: 175
